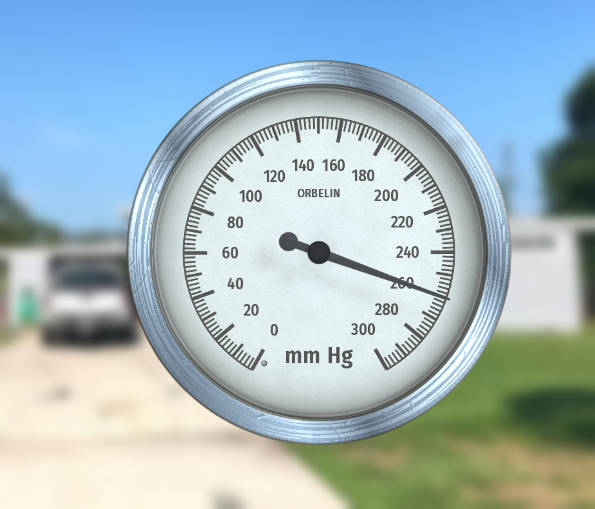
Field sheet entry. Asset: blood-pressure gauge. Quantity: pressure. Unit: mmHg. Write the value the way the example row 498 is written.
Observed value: 260
